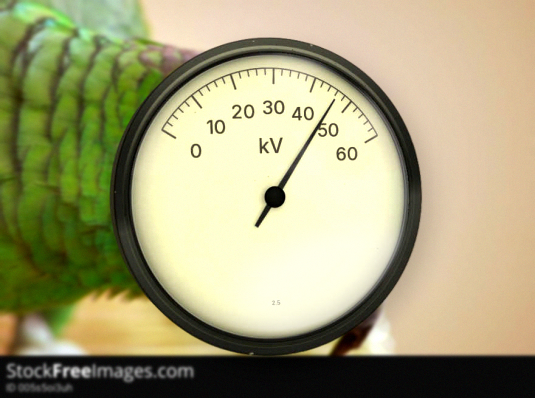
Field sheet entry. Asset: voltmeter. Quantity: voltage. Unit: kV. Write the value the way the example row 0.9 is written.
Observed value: 46
